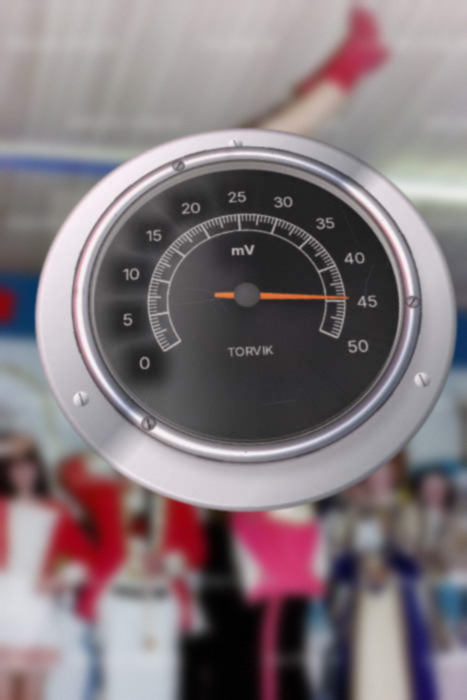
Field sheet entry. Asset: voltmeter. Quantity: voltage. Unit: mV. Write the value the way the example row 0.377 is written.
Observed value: 45
